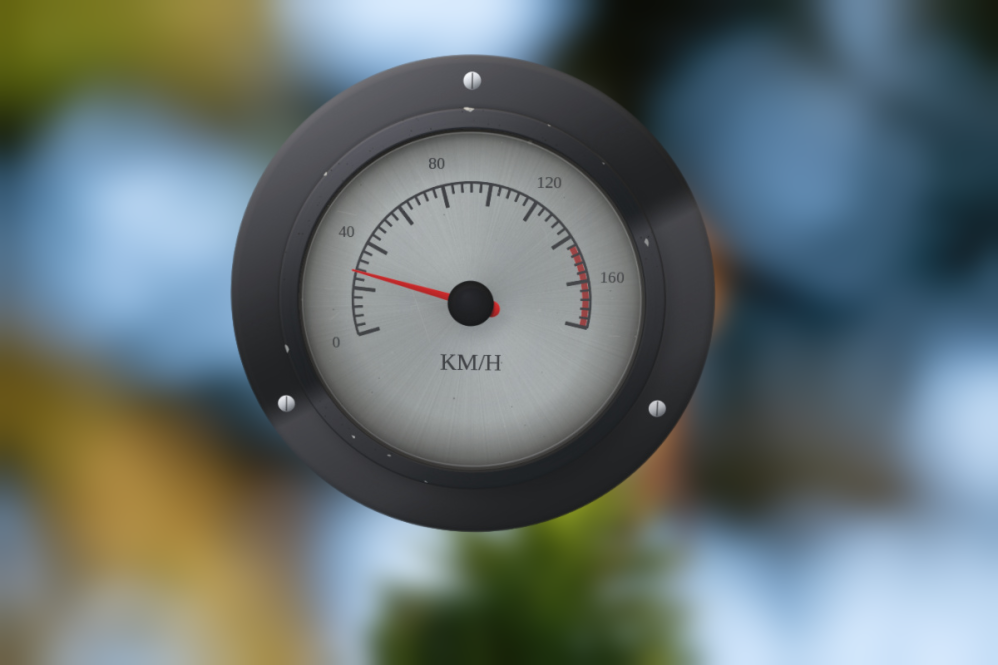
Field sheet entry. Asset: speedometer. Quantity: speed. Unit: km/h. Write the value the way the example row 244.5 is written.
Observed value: 28
